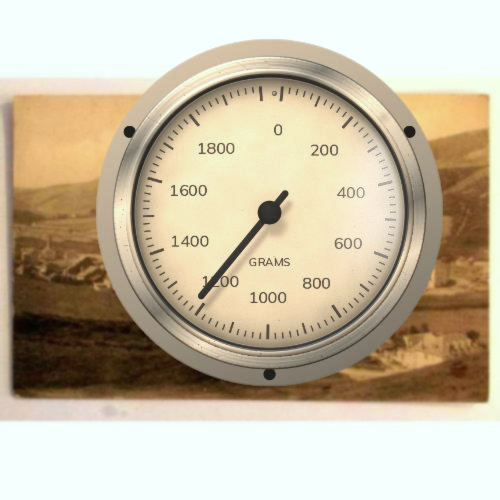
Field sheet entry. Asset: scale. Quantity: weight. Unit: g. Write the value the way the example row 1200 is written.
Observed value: 1220
